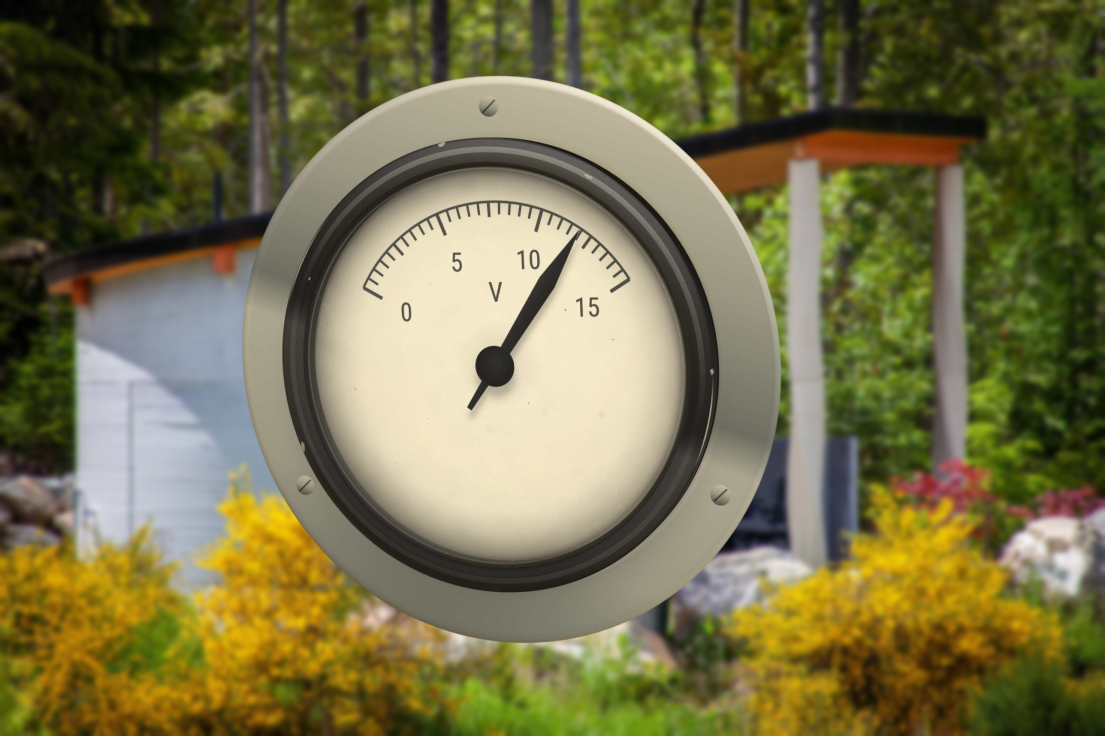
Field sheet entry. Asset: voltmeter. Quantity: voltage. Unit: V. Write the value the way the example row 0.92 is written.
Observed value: 12
